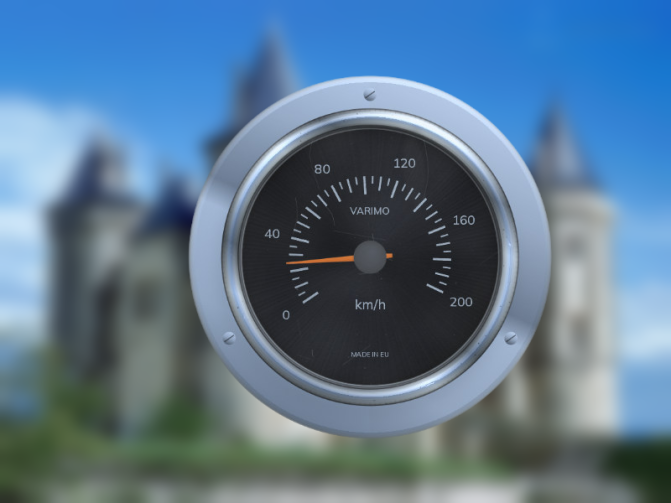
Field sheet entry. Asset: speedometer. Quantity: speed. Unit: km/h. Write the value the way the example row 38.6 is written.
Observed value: 25
